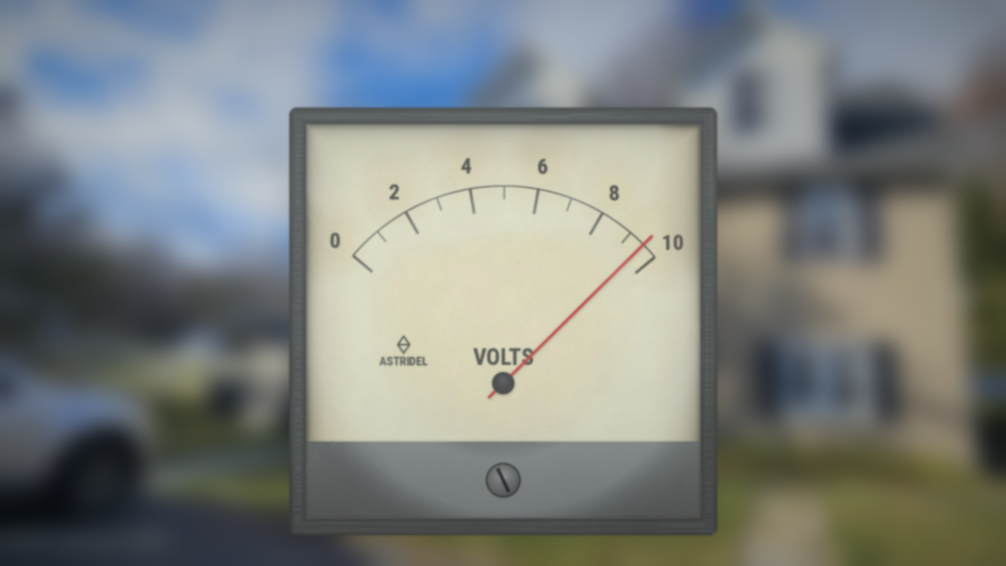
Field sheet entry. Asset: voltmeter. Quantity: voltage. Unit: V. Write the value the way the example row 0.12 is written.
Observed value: 9.5
